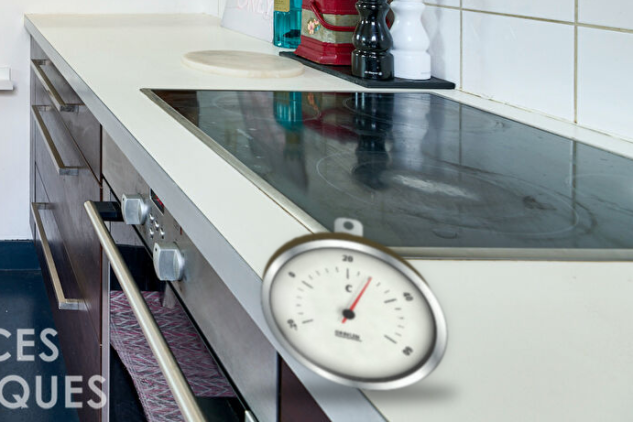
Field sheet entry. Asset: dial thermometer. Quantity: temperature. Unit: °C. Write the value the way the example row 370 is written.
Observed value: 28
